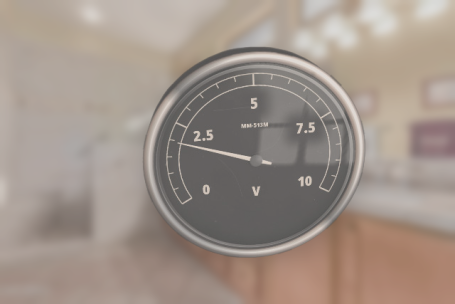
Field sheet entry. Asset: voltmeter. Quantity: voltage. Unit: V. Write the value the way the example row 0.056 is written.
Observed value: 2
